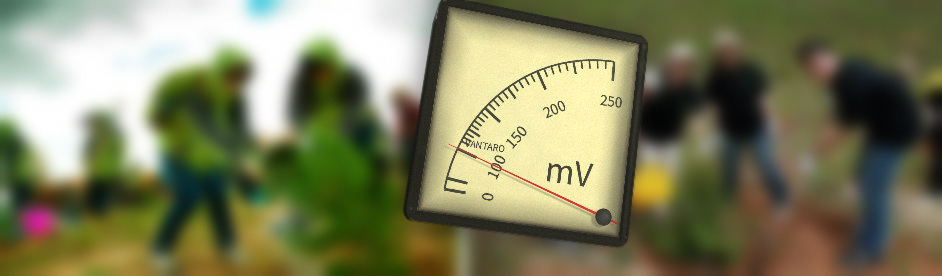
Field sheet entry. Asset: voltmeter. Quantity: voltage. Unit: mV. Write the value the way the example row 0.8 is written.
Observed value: 100
